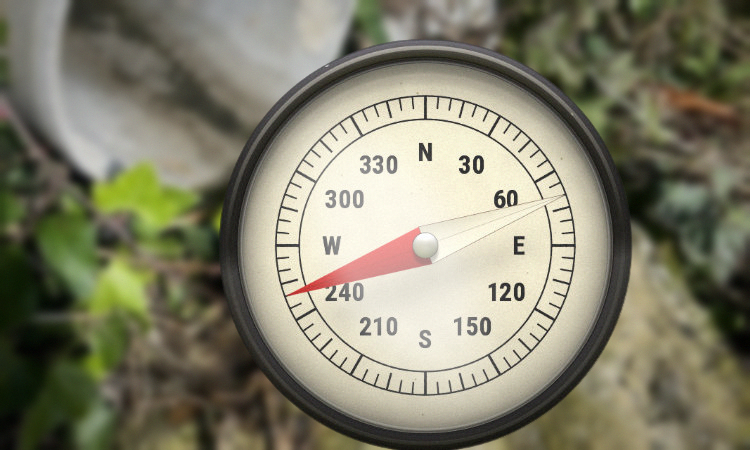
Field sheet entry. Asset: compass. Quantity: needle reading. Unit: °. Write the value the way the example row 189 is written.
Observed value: 250
